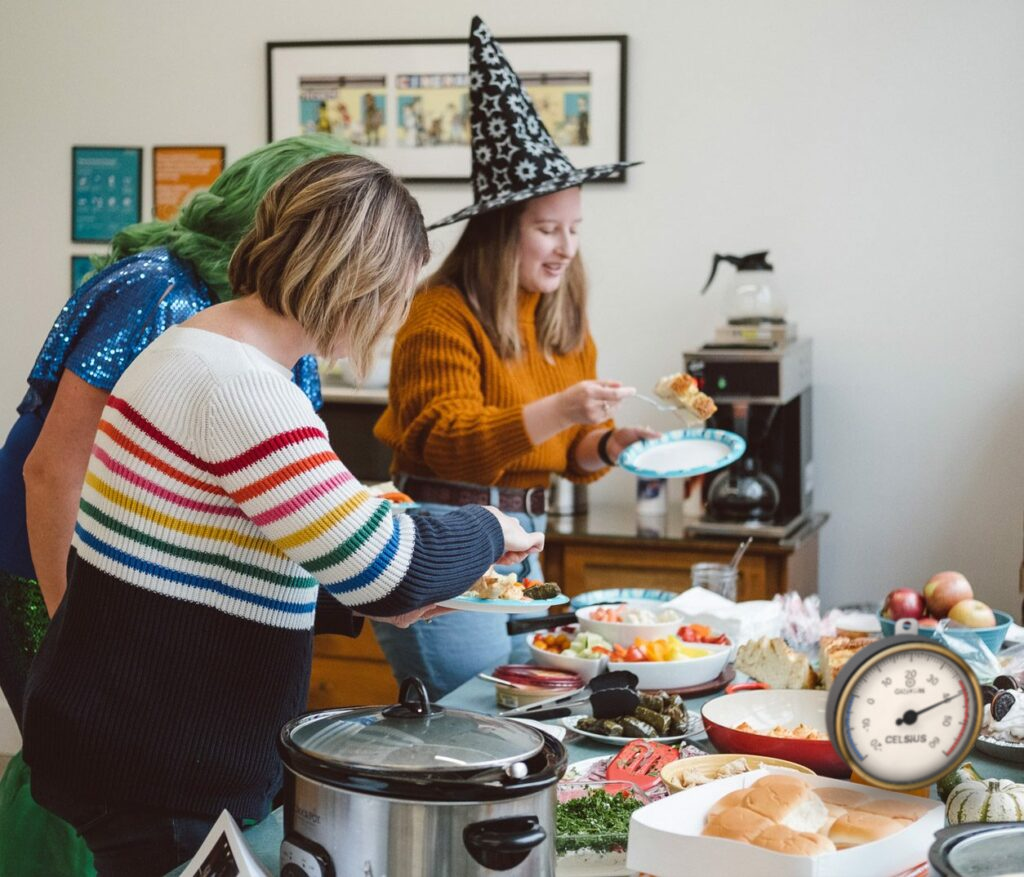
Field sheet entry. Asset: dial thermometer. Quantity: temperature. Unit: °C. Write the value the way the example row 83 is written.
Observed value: 40
